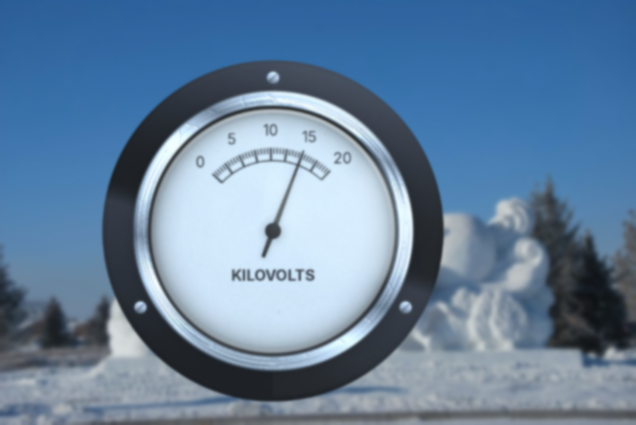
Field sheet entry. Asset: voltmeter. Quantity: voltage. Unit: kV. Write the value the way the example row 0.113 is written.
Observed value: 15
